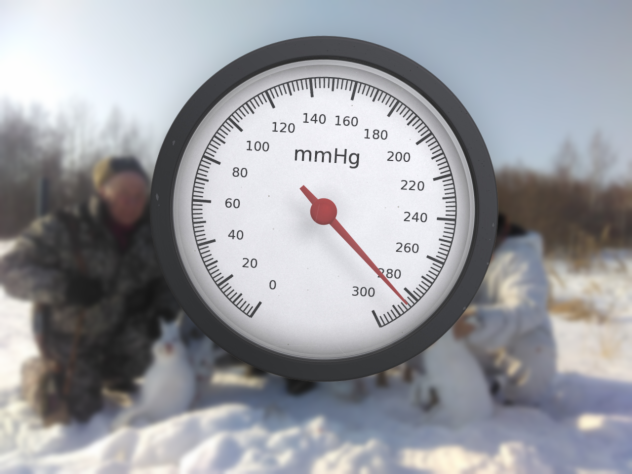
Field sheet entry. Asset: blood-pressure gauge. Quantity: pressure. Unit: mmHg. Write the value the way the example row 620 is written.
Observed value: 284
